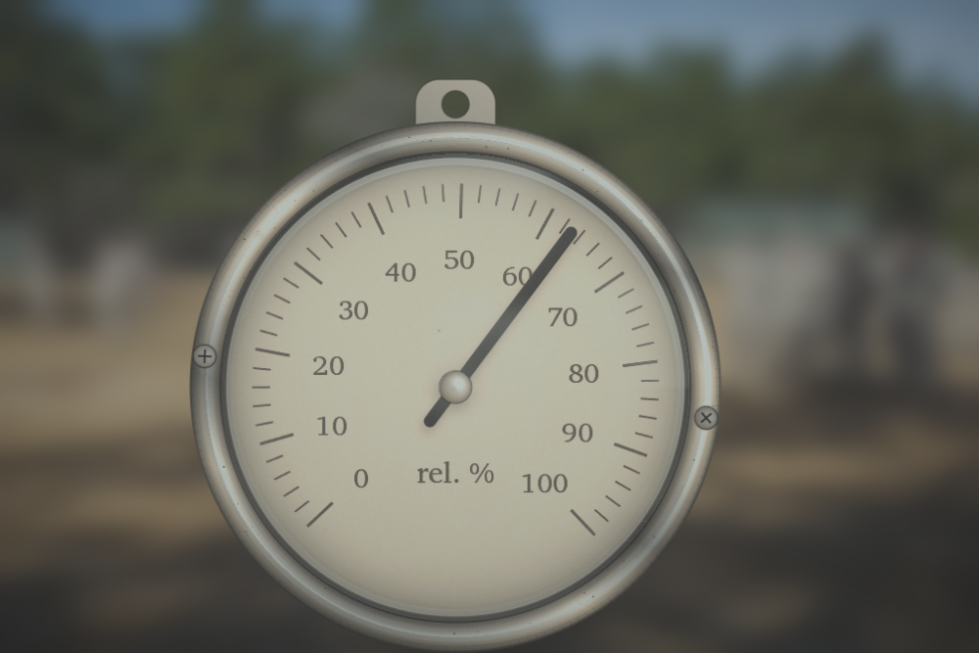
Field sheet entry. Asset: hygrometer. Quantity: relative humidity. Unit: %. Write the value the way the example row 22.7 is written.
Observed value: 63
